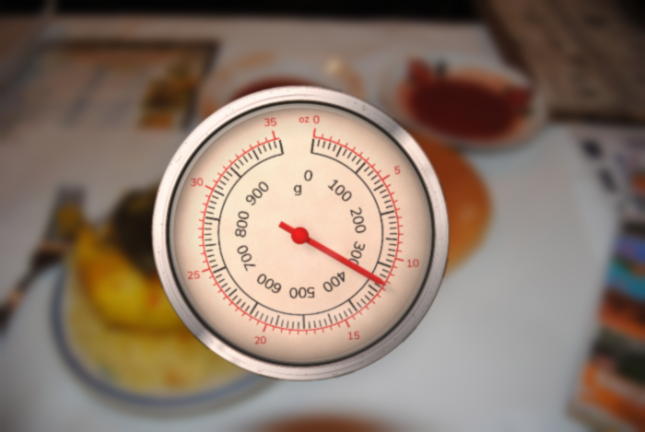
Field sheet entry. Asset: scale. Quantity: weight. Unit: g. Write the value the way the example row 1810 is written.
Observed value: 330
